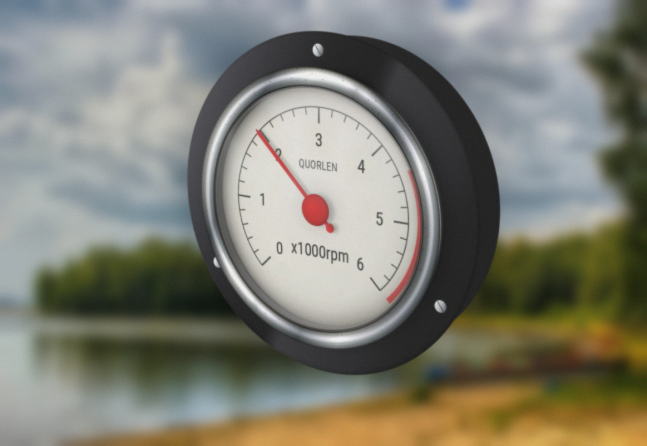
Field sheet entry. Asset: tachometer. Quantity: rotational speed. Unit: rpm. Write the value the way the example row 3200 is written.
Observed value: 2000
